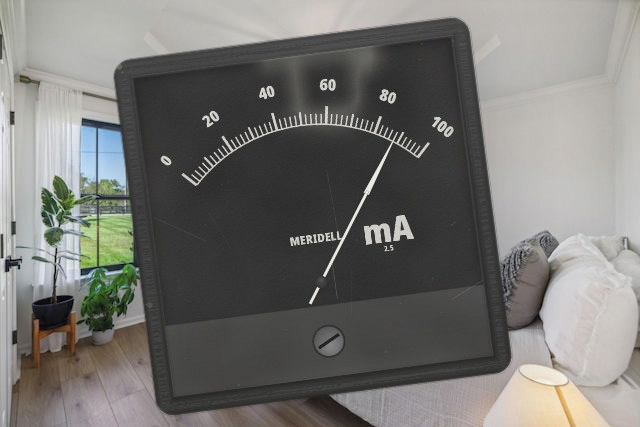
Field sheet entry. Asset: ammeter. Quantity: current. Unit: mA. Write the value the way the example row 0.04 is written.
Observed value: 88
